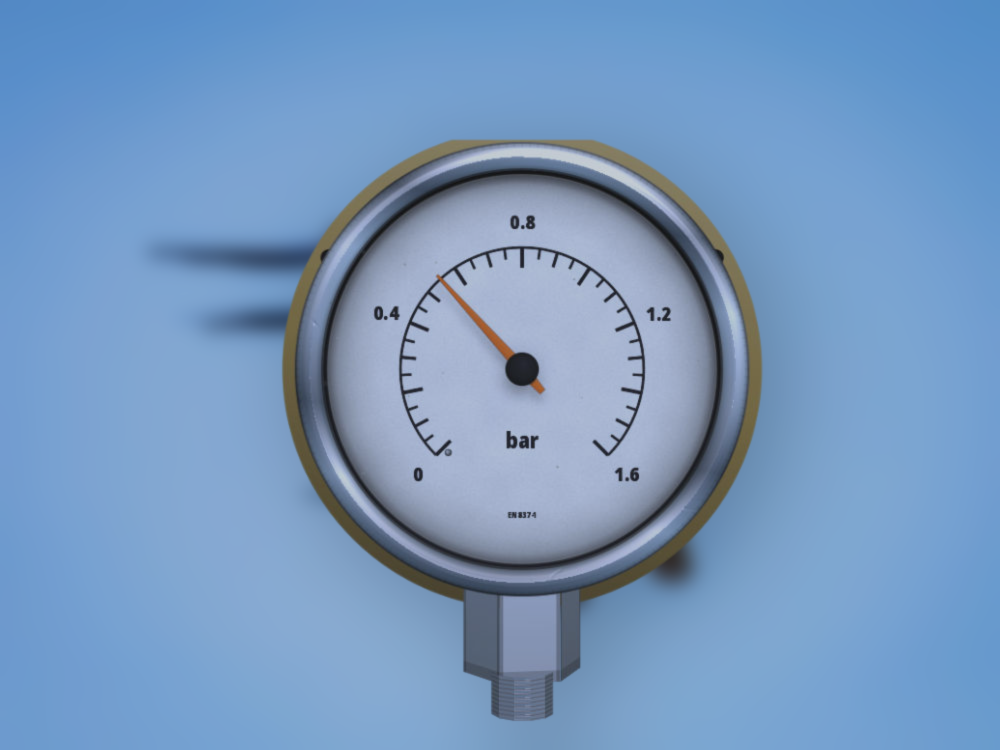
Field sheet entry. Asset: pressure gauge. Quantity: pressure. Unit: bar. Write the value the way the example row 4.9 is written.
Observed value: 0.55
